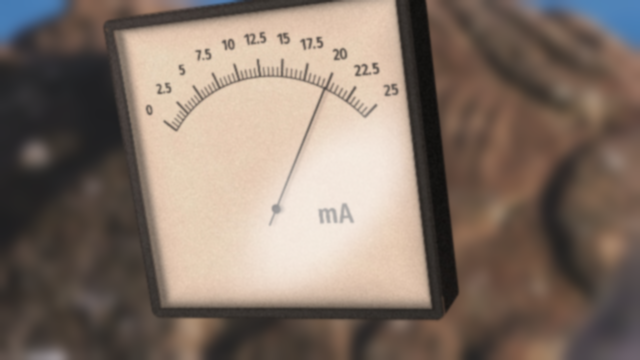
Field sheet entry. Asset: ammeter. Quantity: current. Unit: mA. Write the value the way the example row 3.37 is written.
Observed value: 20
